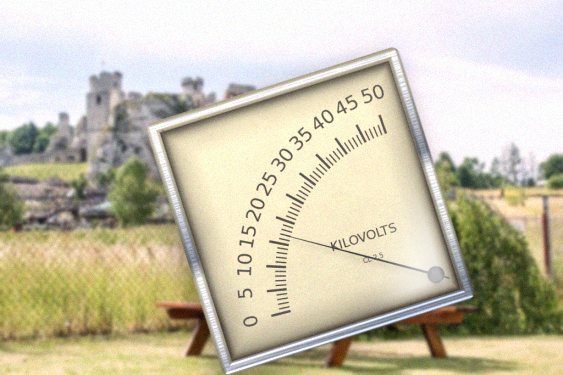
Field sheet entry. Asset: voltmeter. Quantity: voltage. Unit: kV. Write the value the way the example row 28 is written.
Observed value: 17
